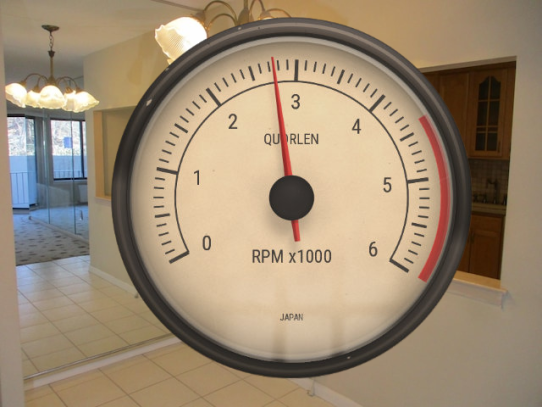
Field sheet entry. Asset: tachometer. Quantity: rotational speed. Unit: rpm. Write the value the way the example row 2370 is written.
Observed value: 2750
